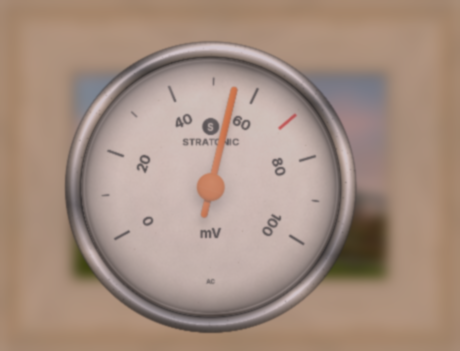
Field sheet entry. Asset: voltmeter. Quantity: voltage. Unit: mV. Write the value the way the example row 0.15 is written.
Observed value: 55
